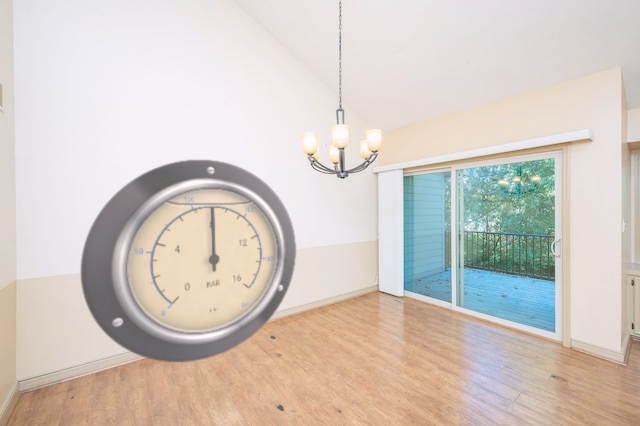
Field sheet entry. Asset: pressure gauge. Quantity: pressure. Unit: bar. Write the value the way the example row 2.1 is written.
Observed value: 8
